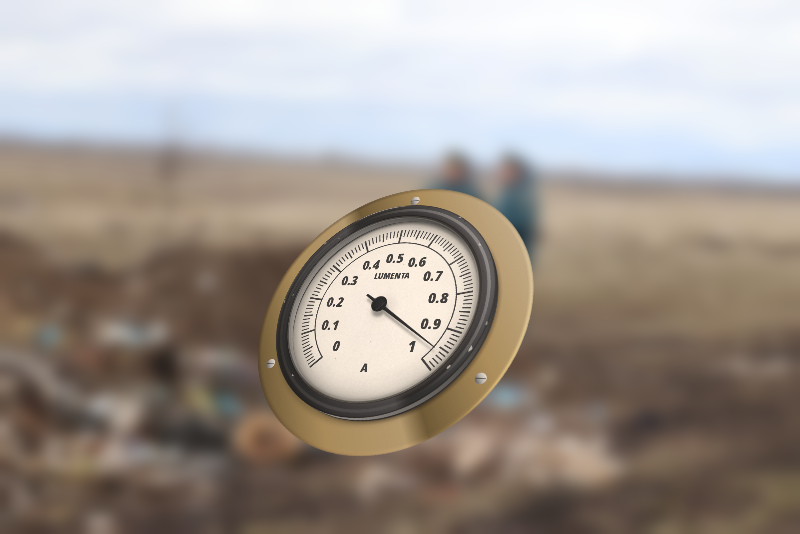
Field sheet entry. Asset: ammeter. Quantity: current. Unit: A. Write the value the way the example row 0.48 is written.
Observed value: 0.96
